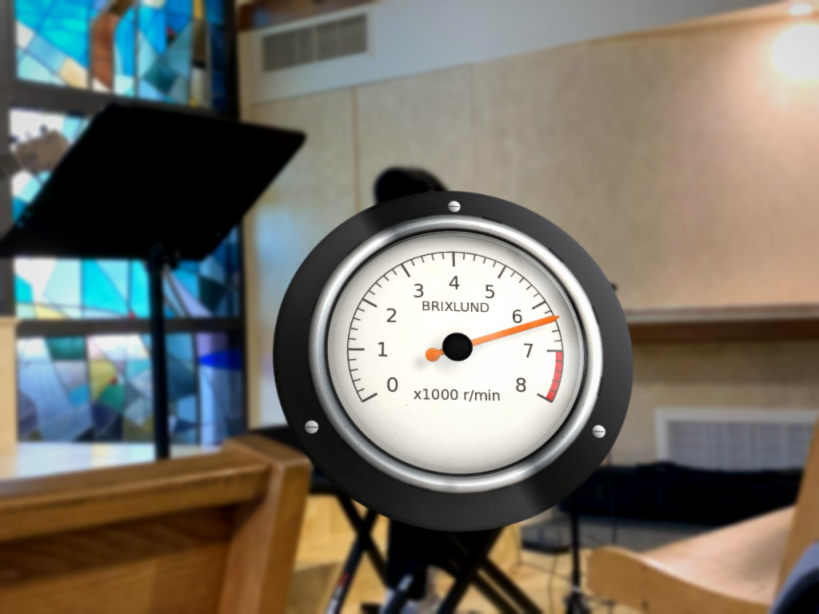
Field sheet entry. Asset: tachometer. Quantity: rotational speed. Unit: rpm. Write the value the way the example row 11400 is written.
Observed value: 6400
